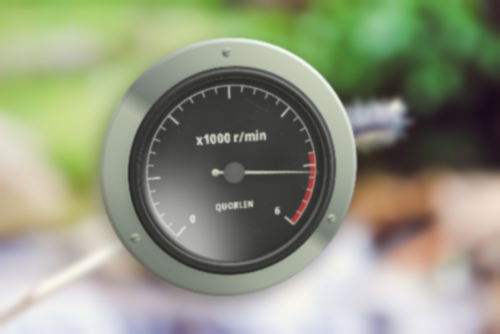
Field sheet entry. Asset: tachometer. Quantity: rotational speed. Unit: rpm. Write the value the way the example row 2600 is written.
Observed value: 5100
